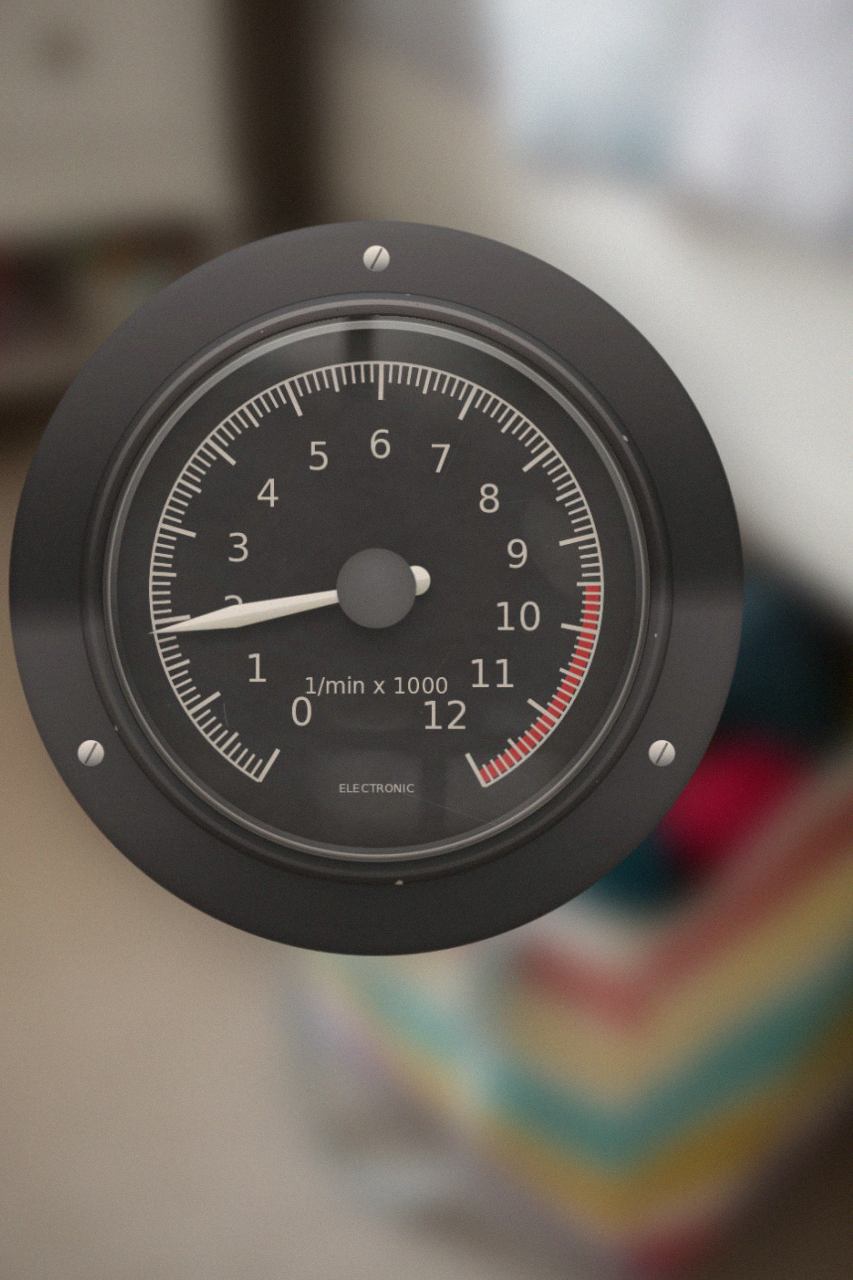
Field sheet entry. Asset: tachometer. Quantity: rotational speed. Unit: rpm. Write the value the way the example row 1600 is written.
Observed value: 1900
